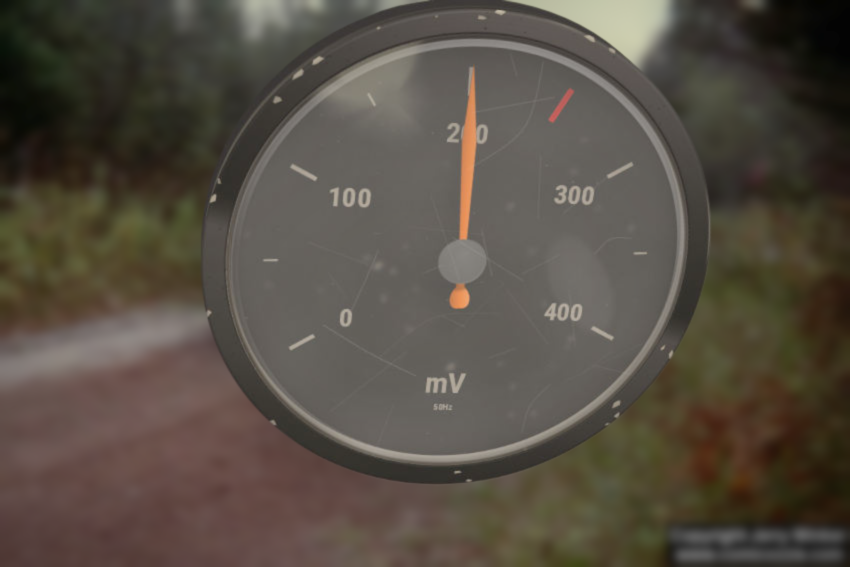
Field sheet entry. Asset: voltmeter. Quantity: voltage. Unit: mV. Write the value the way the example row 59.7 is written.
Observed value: 200
